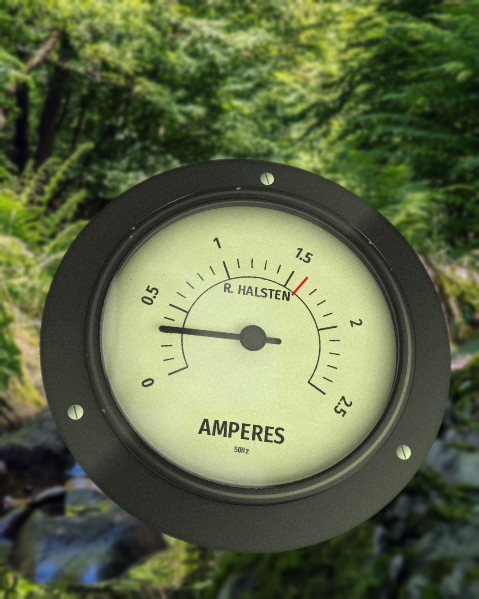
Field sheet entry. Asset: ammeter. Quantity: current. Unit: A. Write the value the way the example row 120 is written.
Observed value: 0.3
